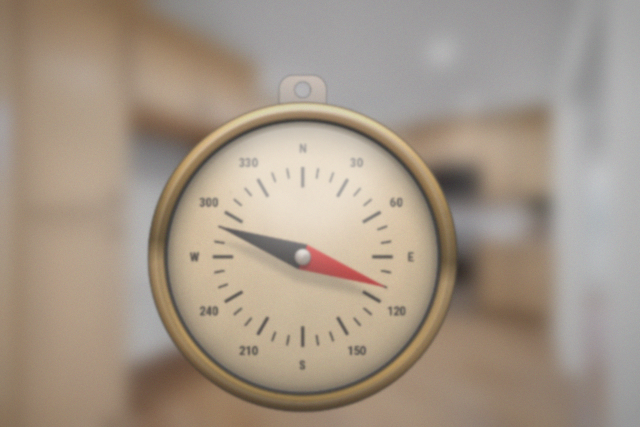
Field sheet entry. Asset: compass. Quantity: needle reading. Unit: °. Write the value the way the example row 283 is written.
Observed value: 110
